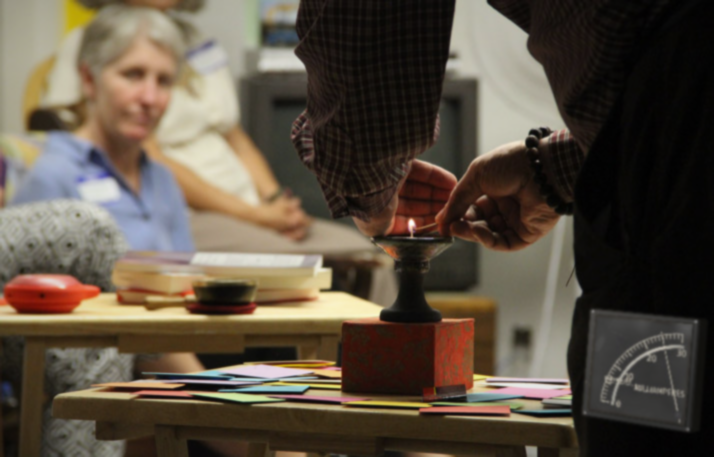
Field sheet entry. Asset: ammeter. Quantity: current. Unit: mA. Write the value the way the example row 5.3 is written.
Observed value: 25
